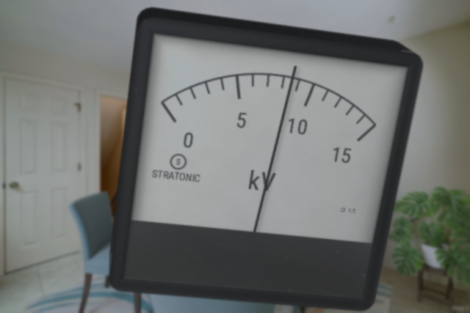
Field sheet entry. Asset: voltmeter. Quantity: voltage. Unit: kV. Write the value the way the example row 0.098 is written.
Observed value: 8.5
